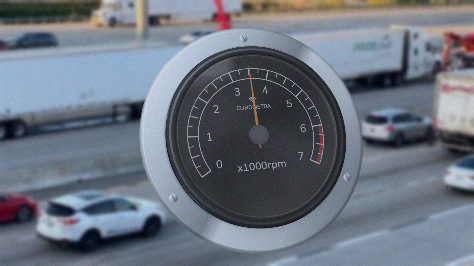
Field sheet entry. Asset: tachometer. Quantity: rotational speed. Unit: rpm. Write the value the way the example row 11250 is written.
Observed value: 3500
